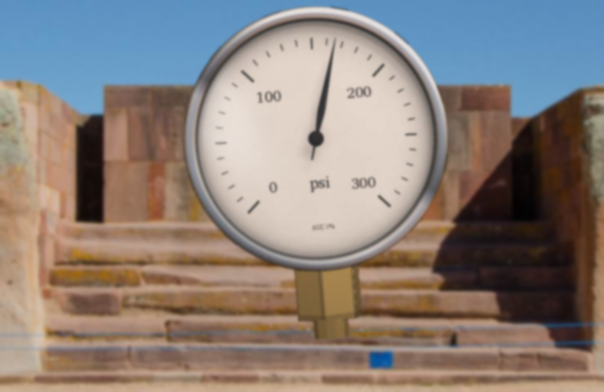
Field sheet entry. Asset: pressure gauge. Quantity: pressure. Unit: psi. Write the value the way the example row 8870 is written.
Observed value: 165
